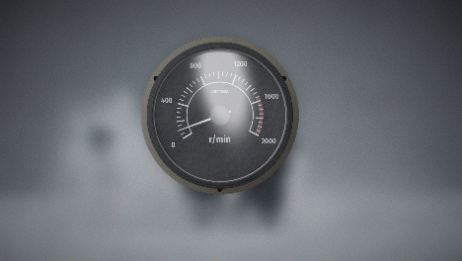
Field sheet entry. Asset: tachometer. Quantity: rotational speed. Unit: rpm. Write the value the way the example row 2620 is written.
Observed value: 100
